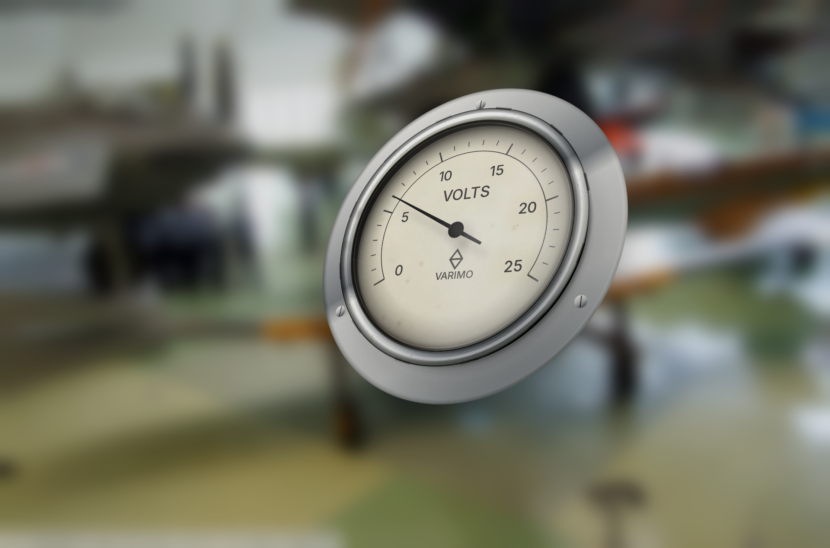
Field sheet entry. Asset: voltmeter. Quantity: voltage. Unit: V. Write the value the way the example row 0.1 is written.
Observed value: 6
